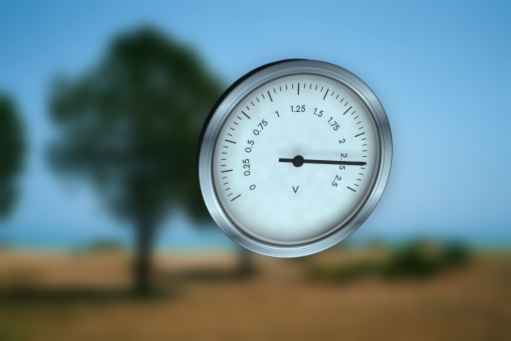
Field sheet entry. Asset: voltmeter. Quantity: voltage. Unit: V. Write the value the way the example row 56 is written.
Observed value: 2.25
